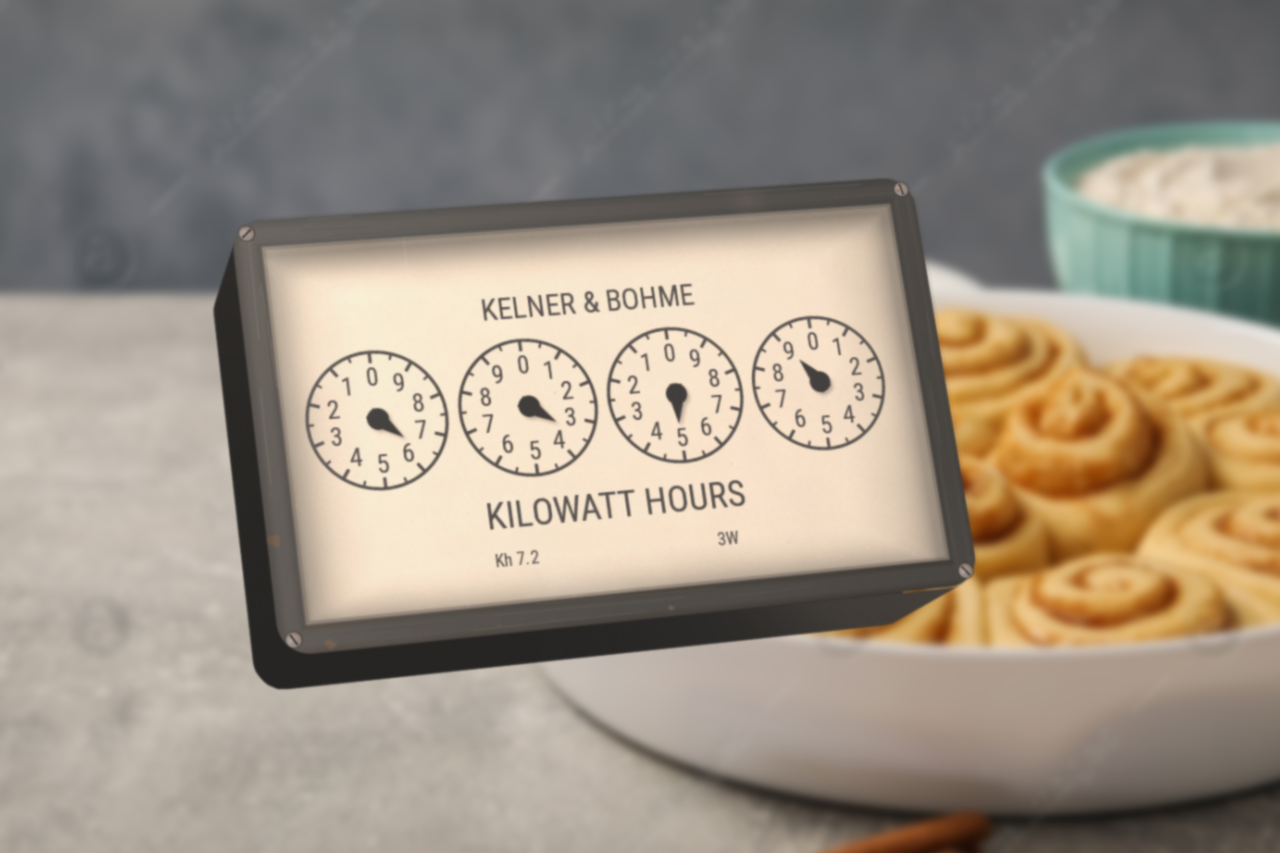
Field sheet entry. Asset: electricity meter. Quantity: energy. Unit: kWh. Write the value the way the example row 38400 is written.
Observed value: 6349
